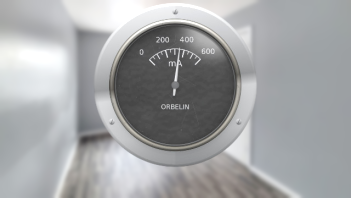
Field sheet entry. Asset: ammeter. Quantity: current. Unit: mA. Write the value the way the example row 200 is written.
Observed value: 350
